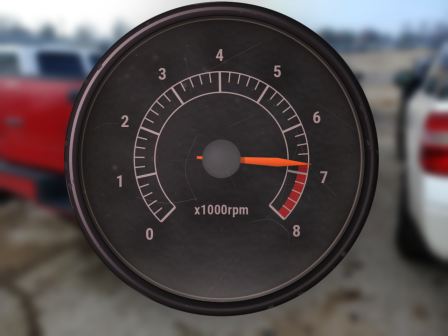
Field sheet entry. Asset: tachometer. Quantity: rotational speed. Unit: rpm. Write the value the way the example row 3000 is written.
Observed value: 6800
